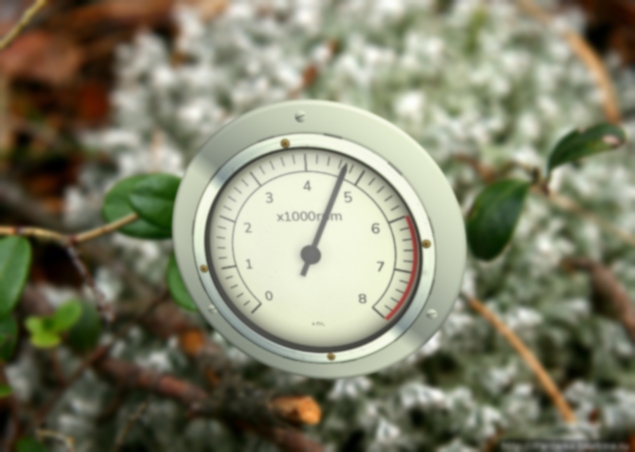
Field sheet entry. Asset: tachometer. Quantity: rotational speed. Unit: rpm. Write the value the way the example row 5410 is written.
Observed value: 4700
